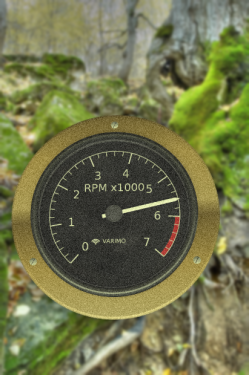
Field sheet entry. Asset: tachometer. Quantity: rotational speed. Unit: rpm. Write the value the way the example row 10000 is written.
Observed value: 5600
